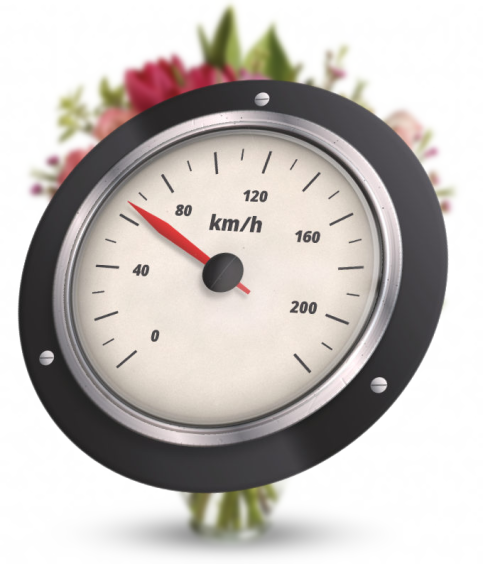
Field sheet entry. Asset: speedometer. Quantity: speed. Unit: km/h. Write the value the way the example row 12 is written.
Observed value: 65
